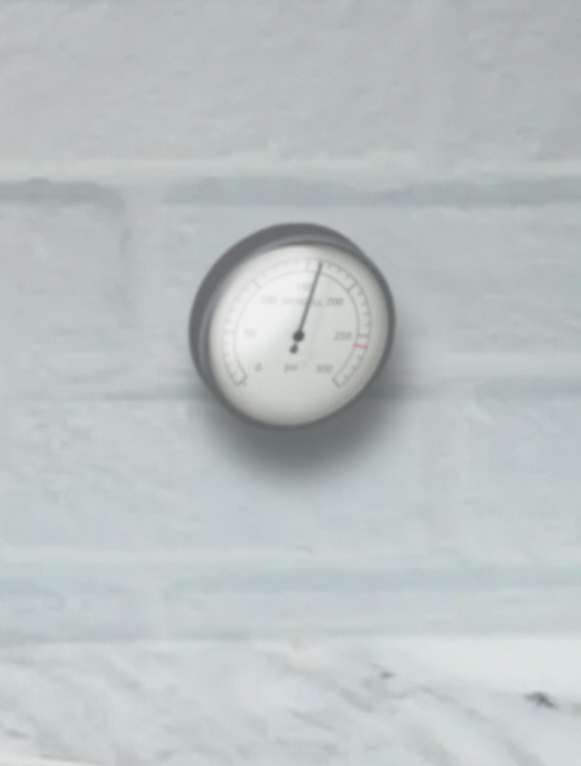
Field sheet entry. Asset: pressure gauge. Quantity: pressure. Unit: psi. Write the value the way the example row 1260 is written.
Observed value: 160
